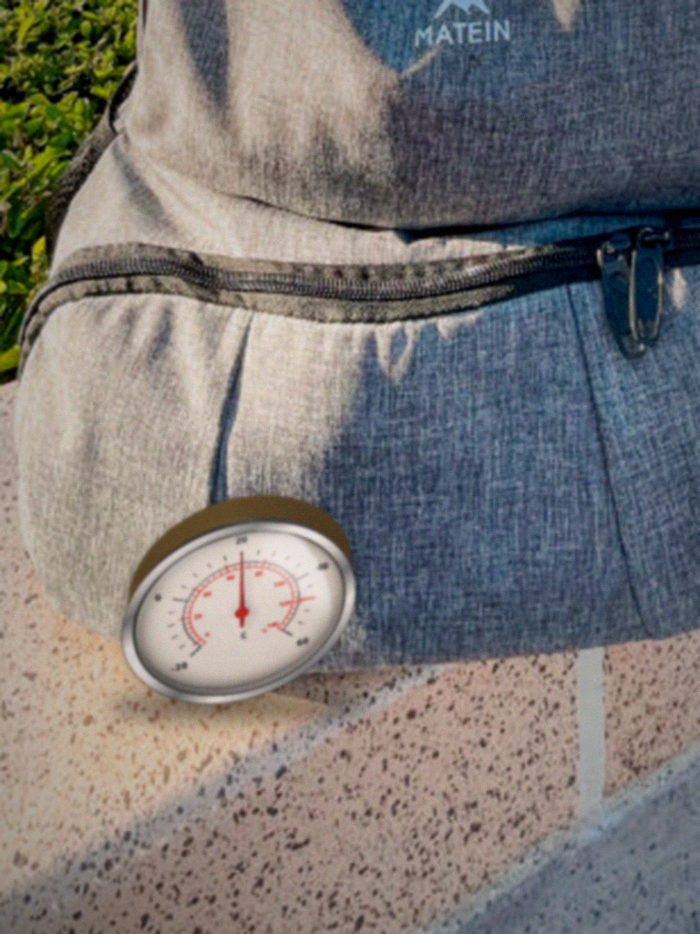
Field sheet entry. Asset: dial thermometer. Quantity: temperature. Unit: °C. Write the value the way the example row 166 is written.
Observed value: 20
